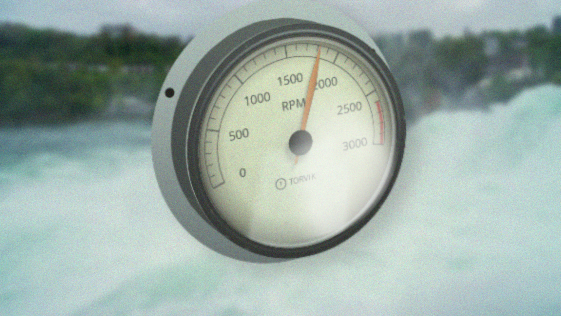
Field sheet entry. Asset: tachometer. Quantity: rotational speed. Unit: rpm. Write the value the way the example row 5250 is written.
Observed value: 1800
